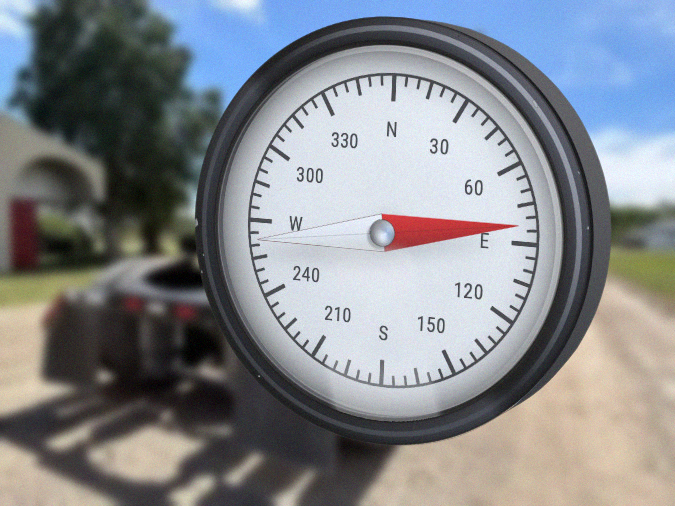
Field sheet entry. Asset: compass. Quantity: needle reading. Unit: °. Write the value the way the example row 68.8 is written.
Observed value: 82.5
